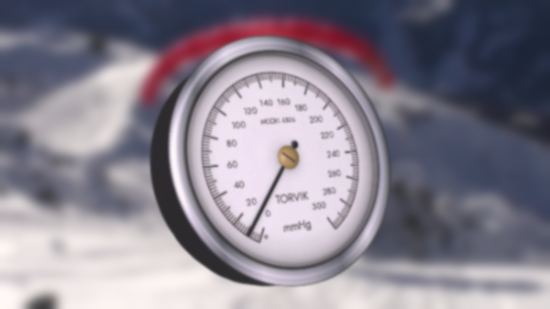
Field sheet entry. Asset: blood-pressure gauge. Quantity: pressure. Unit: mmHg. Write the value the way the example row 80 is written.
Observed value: 10
